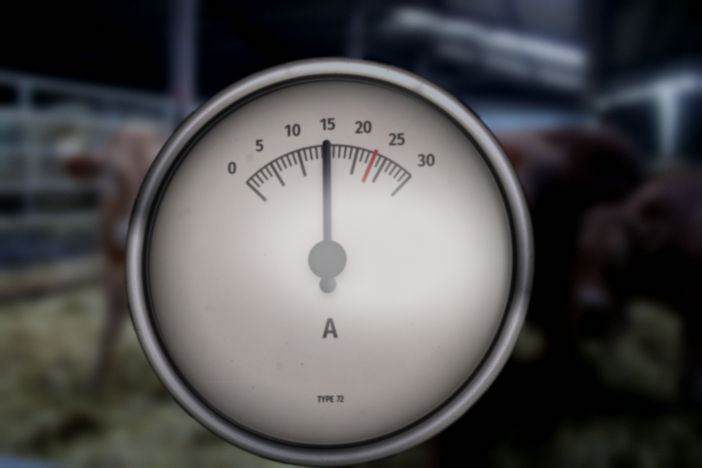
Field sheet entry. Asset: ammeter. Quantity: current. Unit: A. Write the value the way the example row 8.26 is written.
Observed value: 15
